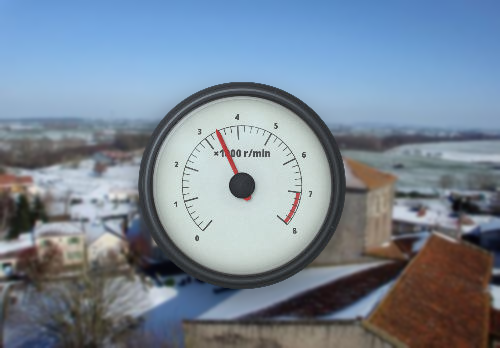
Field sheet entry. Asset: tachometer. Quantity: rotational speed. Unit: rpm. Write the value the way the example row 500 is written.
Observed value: 3400
